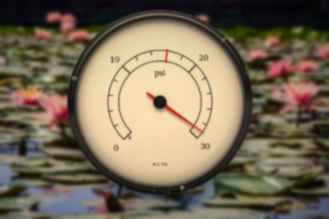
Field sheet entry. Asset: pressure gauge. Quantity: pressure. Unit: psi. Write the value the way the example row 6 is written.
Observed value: 29
